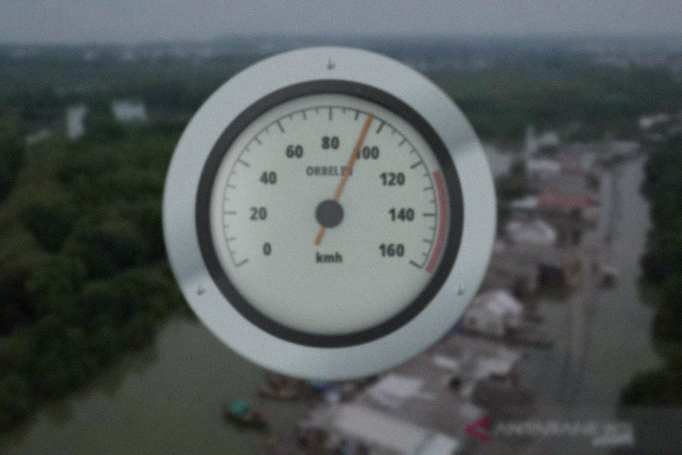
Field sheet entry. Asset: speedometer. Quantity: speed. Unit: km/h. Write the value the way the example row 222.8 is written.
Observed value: 95
